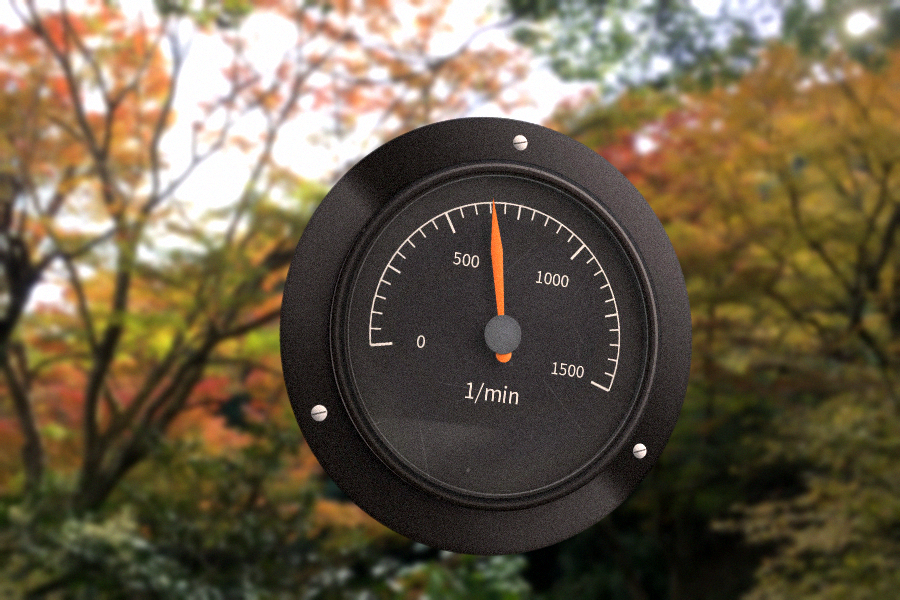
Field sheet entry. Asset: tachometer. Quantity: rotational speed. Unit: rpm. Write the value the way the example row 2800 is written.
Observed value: 650
